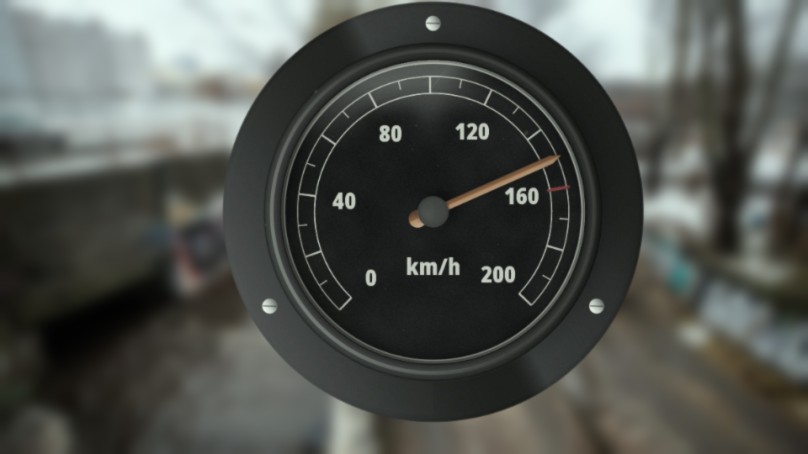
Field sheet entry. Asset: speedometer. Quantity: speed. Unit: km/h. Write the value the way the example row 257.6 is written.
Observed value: 150
